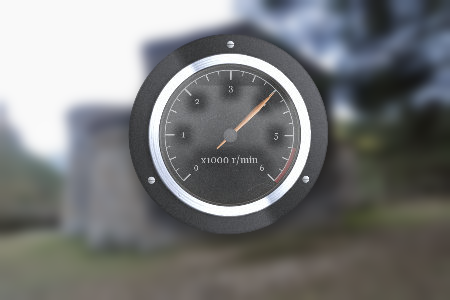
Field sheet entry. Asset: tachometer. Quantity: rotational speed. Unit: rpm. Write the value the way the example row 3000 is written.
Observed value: 4000
